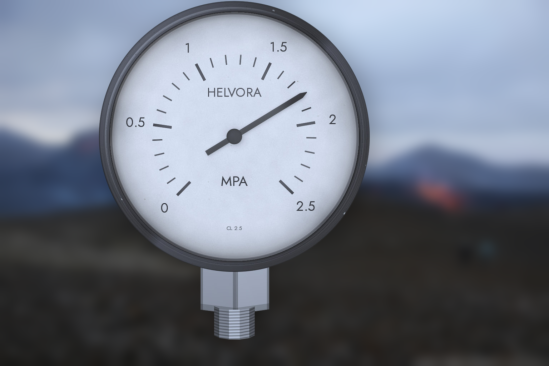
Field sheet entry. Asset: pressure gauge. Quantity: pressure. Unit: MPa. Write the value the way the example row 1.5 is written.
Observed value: 1.8
